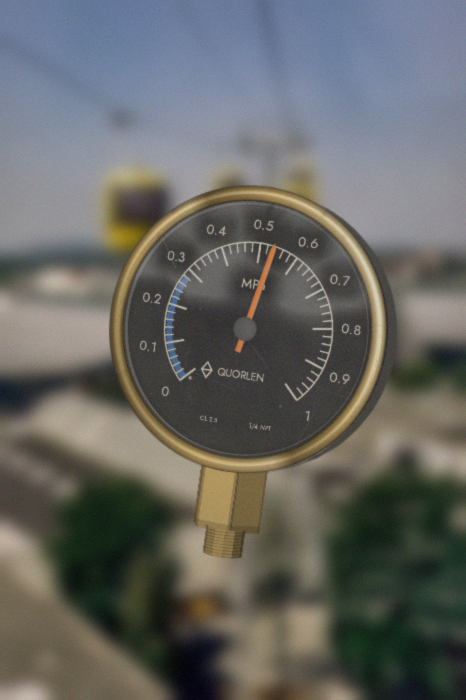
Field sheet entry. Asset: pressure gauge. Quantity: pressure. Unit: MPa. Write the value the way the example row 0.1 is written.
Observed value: 0.54
